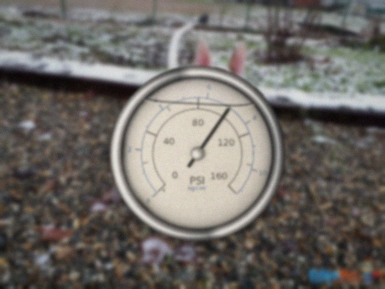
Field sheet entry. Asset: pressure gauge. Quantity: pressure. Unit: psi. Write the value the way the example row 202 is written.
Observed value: 100
